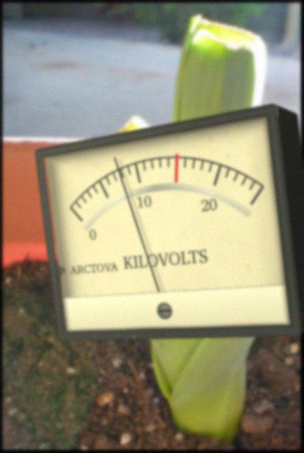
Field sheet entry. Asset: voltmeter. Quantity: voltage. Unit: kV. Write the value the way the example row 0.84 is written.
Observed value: 8
